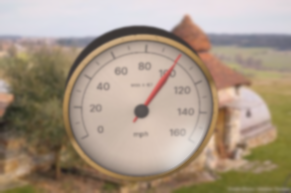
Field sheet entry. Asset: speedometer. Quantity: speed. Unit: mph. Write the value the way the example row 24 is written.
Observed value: 100
